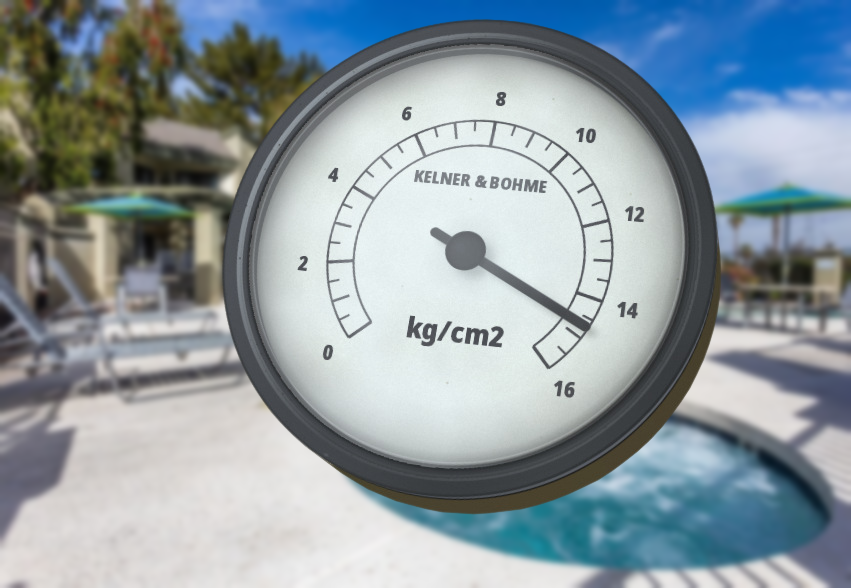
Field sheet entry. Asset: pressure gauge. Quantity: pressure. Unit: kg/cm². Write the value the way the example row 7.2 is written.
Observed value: 14.75
